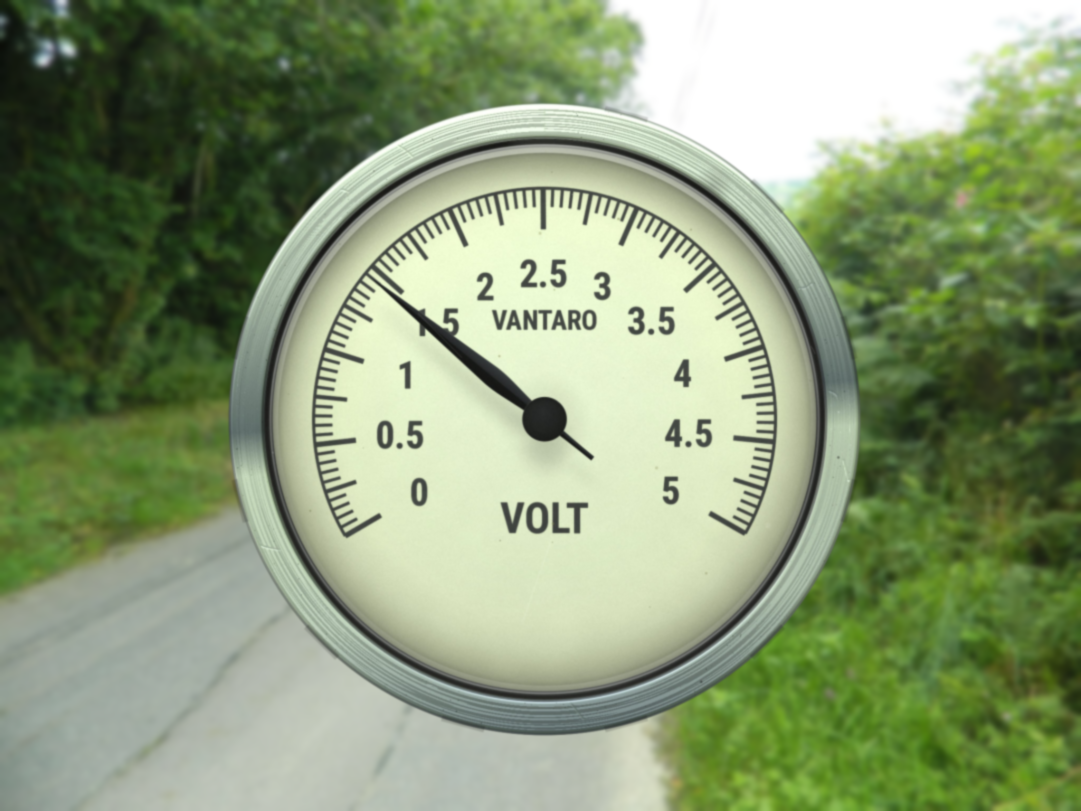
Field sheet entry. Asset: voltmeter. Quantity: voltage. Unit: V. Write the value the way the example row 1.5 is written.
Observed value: 1.45
